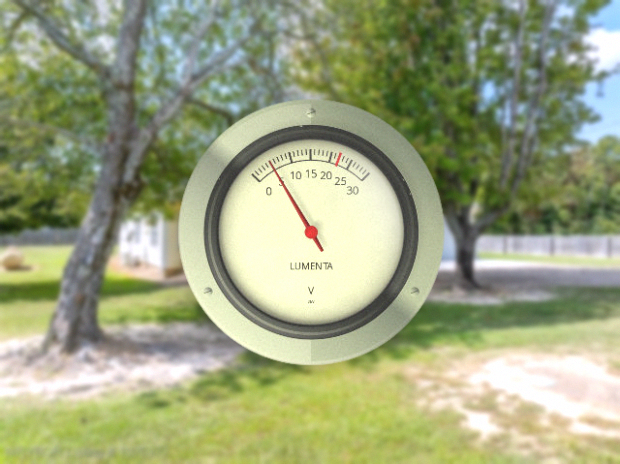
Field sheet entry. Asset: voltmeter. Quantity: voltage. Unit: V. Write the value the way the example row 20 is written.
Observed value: 5
